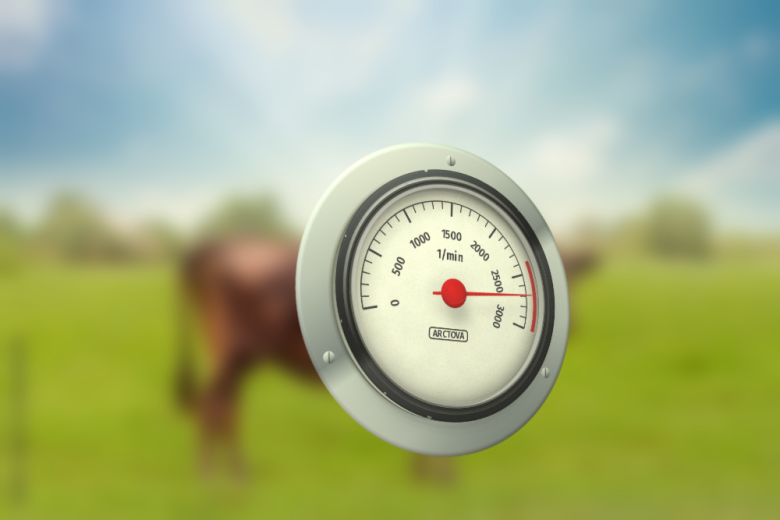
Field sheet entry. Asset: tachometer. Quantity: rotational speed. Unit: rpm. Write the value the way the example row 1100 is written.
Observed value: 2700
